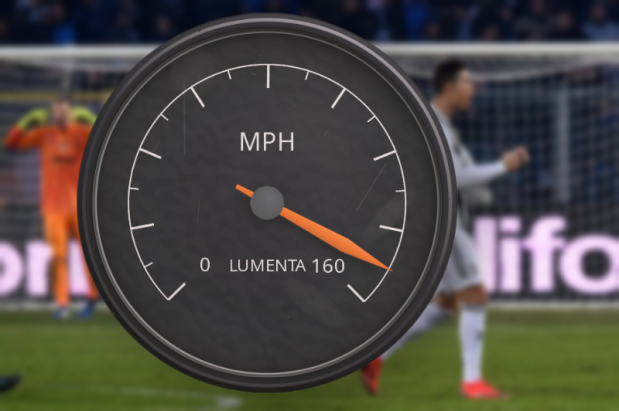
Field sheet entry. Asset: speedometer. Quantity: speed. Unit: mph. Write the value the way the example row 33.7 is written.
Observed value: 150
